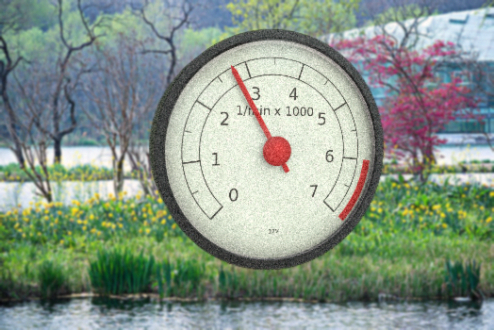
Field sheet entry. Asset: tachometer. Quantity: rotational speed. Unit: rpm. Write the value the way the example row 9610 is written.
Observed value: 2750
